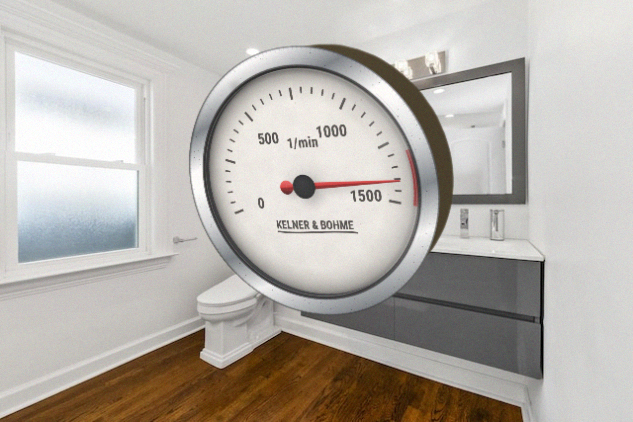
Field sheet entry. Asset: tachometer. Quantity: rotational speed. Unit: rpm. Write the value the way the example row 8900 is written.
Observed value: 1400
